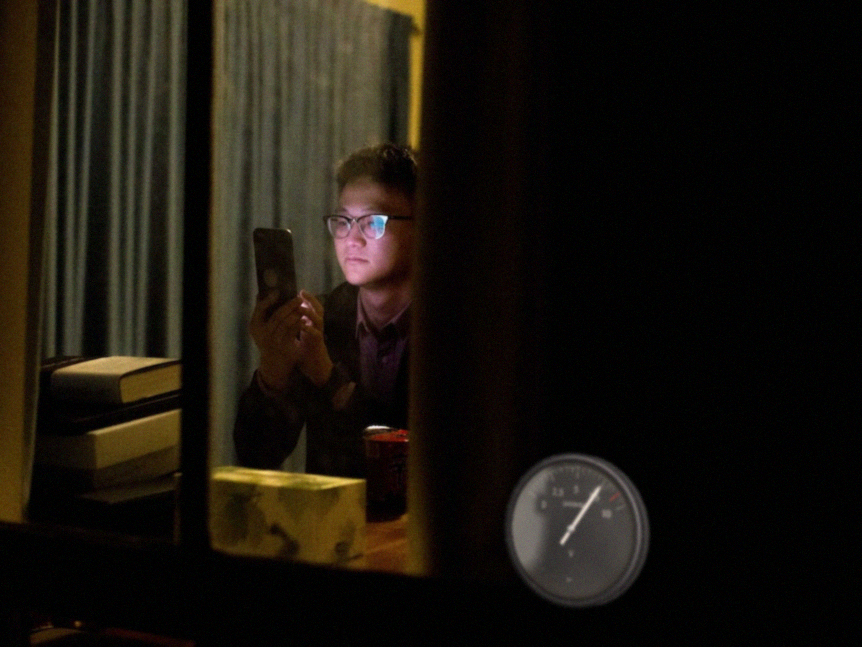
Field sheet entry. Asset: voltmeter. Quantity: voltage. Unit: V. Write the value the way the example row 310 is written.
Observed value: 7.5
